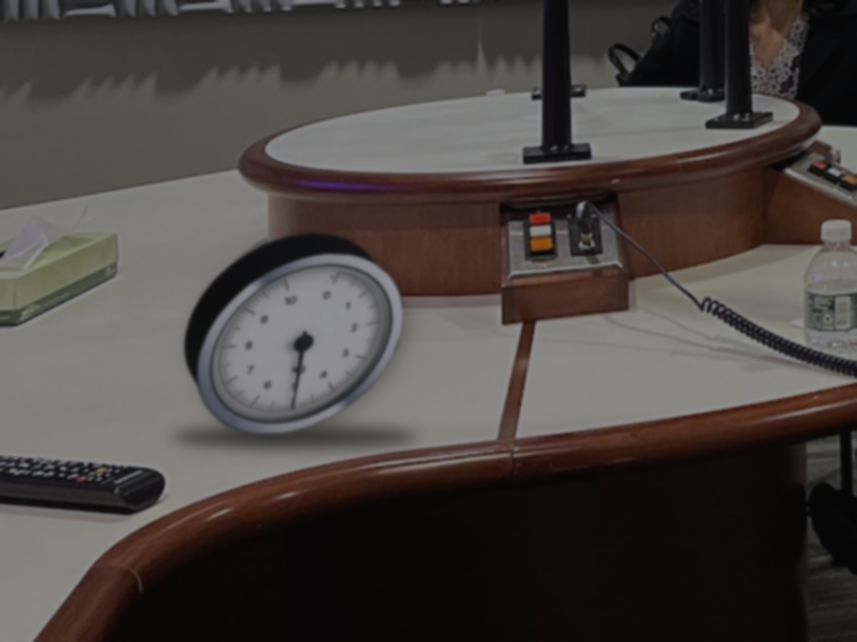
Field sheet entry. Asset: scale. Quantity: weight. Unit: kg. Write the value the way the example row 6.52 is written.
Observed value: 5
